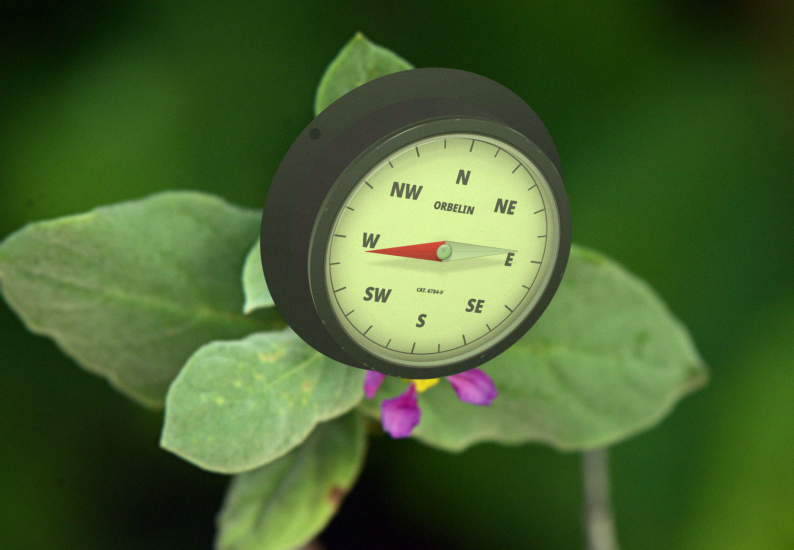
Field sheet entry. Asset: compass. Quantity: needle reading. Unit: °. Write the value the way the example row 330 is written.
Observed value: 262.5
